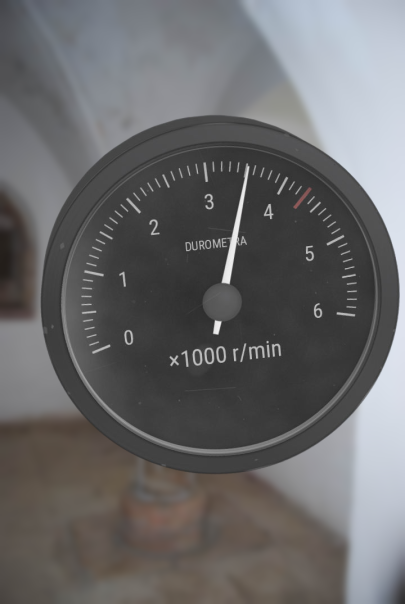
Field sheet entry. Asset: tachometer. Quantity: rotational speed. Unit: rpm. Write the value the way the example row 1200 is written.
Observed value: 3500
